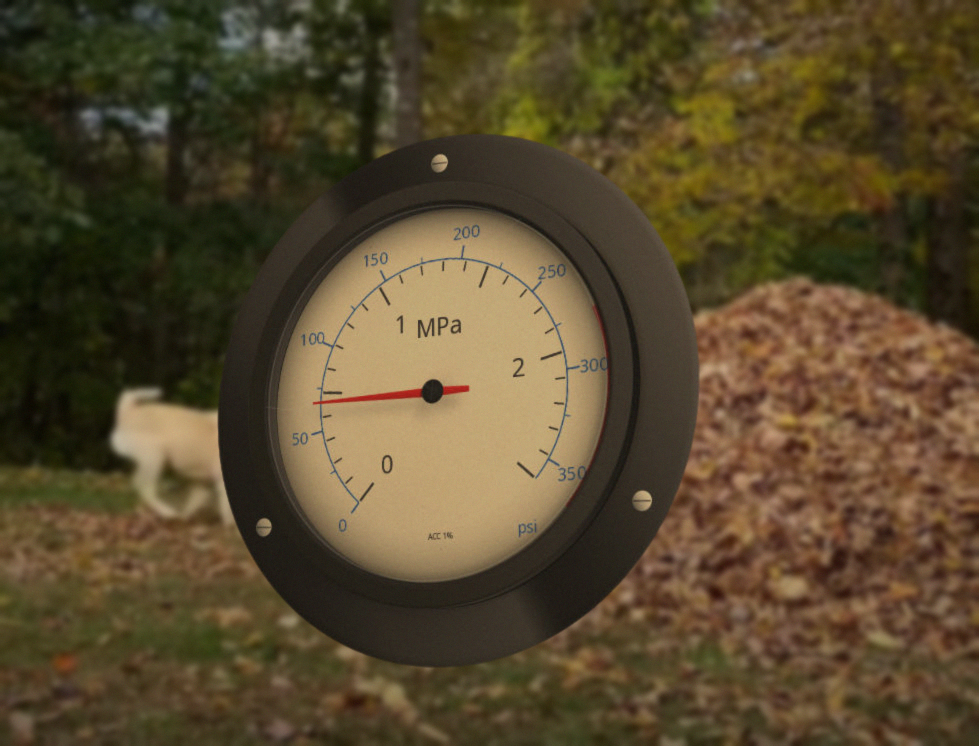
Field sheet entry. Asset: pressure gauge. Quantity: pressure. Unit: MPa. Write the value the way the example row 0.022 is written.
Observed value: 0.45
